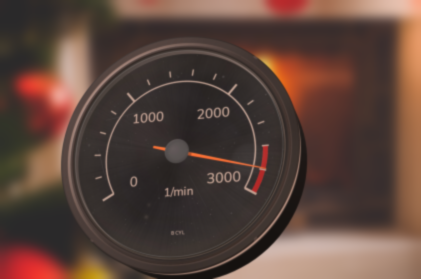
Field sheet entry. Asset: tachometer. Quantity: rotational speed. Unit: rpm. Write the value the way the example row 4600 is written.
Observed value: 2800
